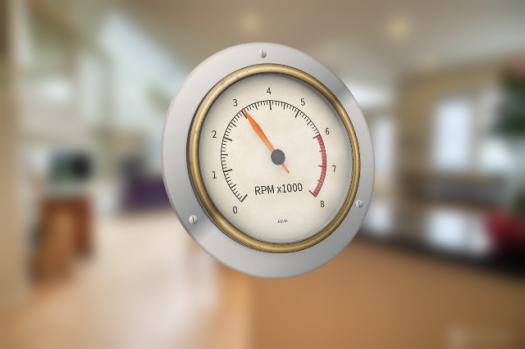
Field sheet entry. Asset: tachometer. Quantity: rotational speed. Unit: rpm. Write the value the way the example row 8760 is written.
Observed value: 3000
